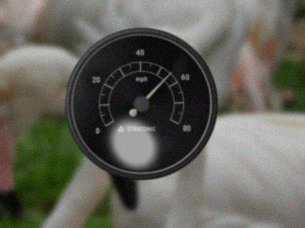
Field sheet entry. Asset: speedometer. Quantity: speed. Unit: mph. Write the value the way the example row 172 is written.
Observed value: 55
